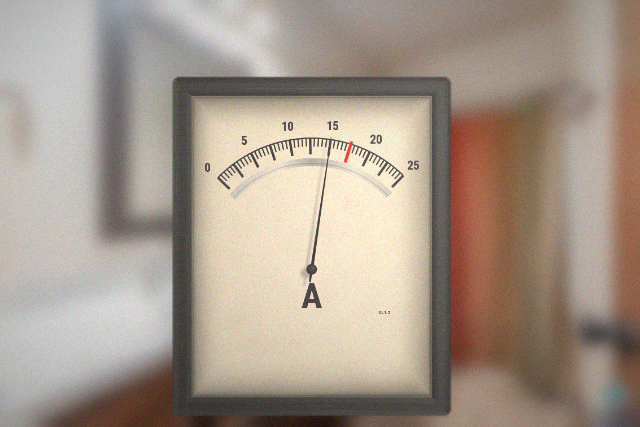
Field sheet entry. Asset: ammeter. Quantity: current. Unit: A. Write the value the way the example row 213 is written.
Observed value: 15
